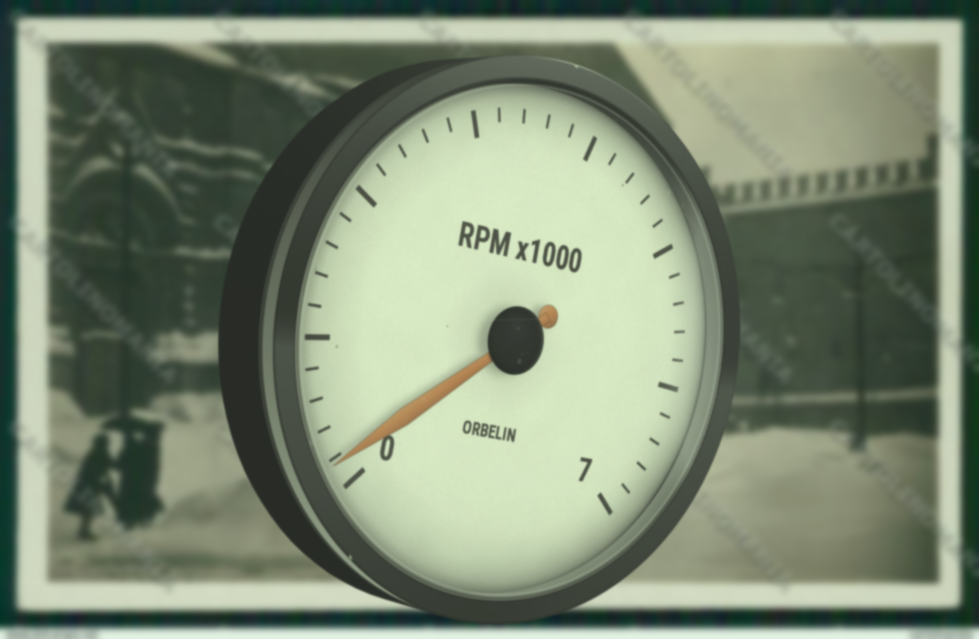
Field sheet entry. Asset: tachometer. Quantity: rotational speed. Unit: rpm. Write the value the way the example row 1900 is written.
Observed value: 200
